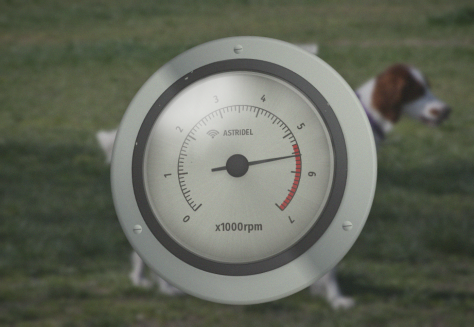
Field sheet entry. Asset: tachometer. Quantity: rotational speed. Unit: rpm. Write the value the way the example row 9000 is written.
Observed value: 5600
